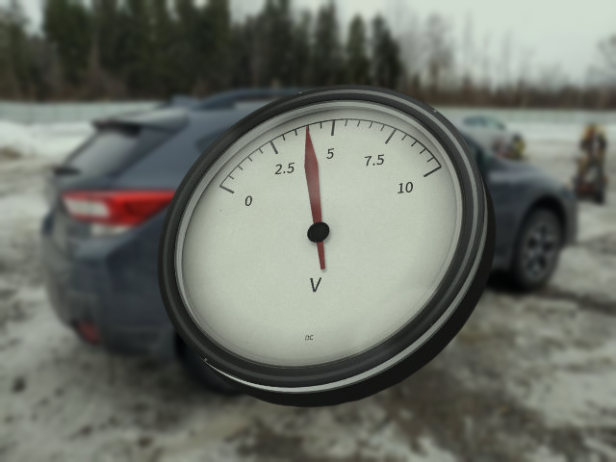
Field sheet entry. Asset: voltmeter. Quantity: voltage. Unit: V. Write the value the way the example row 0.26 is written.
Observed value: 4
